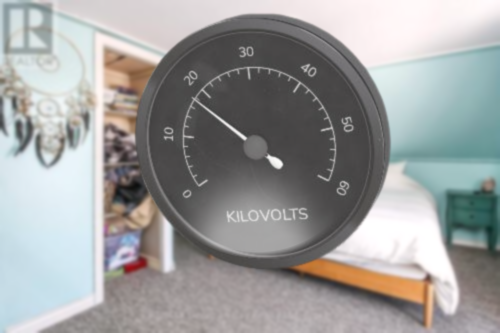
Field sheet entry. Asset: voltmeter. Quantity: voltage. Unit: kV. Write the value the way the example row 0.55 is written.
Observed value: 18
